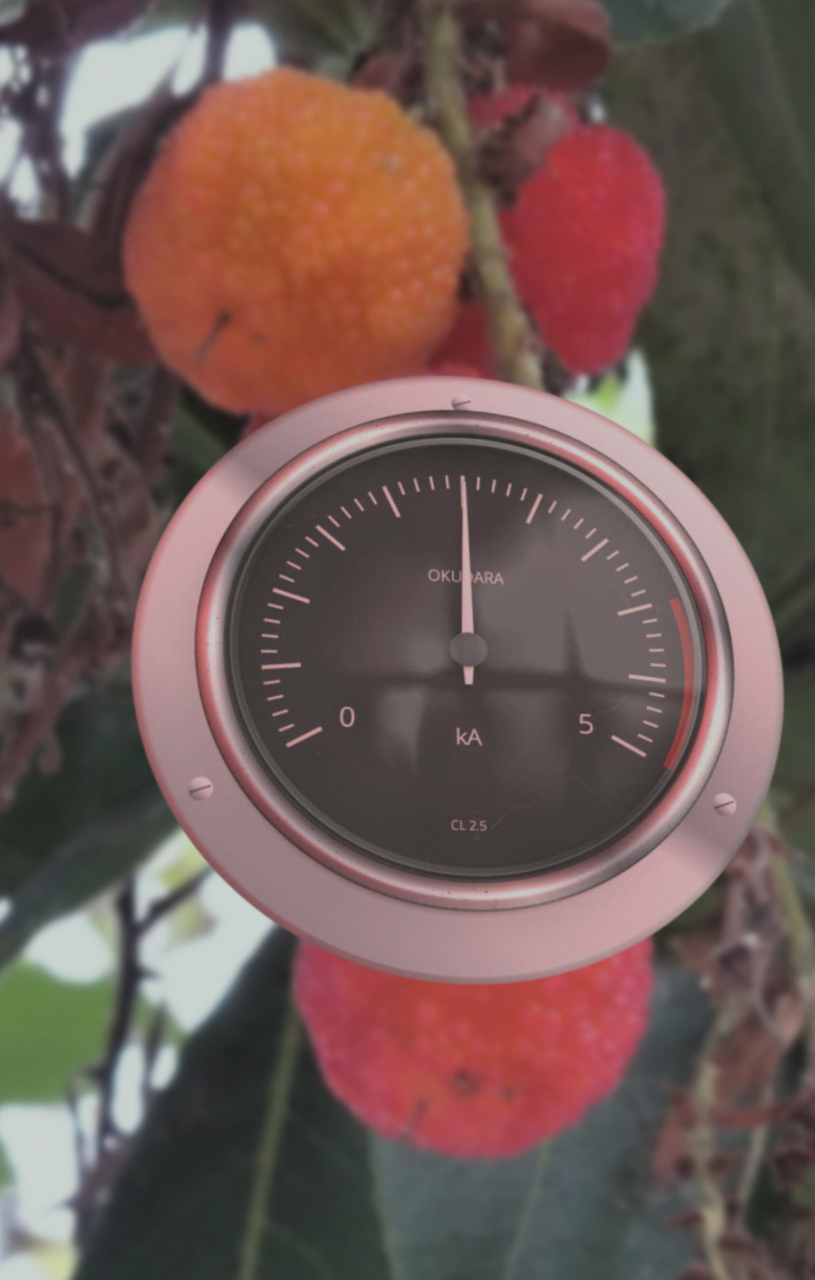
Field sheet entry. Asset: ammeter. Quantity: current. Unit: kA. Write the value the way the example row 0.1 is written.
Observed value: 2.5
